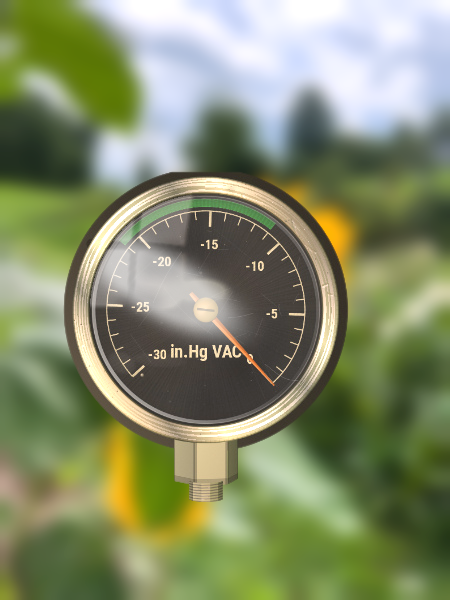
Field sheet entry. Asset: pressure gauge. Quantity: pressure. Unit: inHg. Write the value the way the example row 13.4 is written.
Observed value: 0
